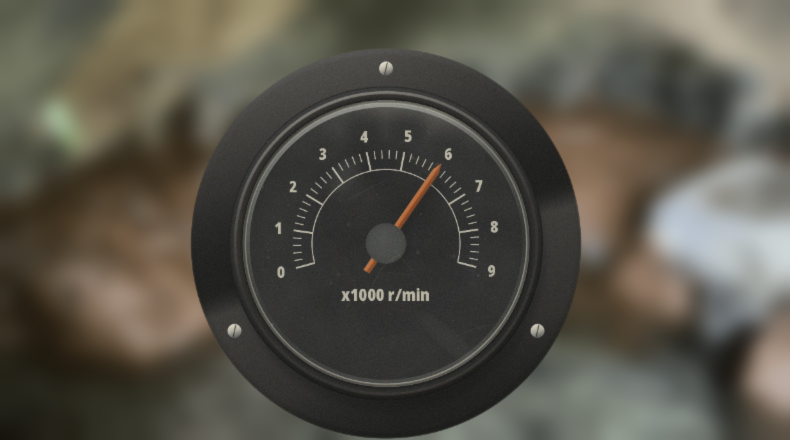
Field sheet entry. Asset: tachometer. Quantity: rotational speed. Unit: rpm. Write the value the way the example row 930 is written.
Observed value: 6000
